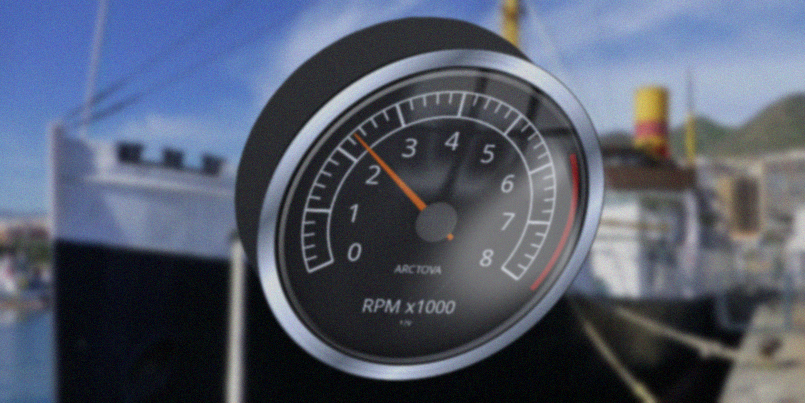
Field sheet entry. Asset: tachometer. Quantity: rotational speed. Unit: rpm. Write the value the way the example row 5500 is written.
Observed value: 2300
